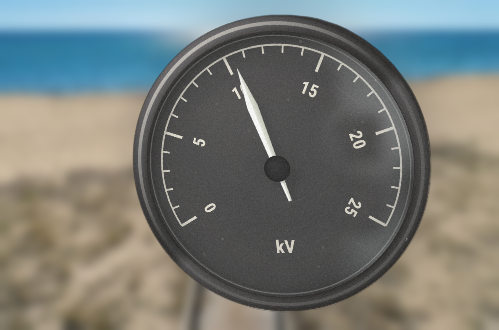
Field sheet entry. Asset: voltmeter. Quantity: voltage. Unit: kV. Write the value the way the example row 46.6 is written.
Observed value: 10.5
